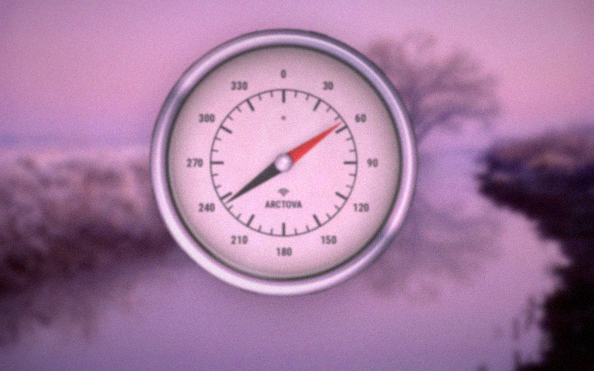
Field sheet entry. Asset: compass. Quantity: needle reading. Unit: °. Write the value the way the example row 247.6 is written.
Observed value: 55
